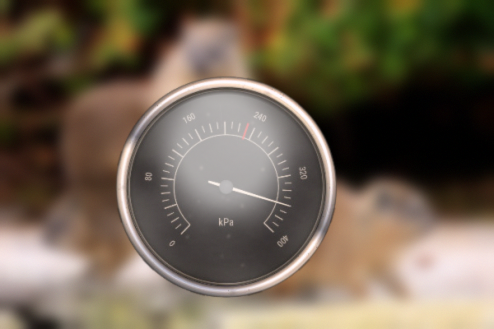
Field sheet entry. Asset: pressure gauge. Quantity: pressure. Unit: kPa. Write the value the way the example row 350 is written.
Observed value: 360
